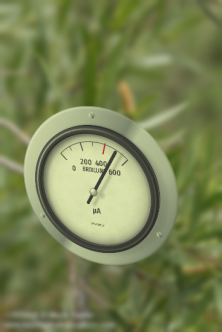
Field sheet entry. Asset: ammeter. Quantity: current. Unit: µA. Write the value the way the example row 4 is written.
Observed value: 500
